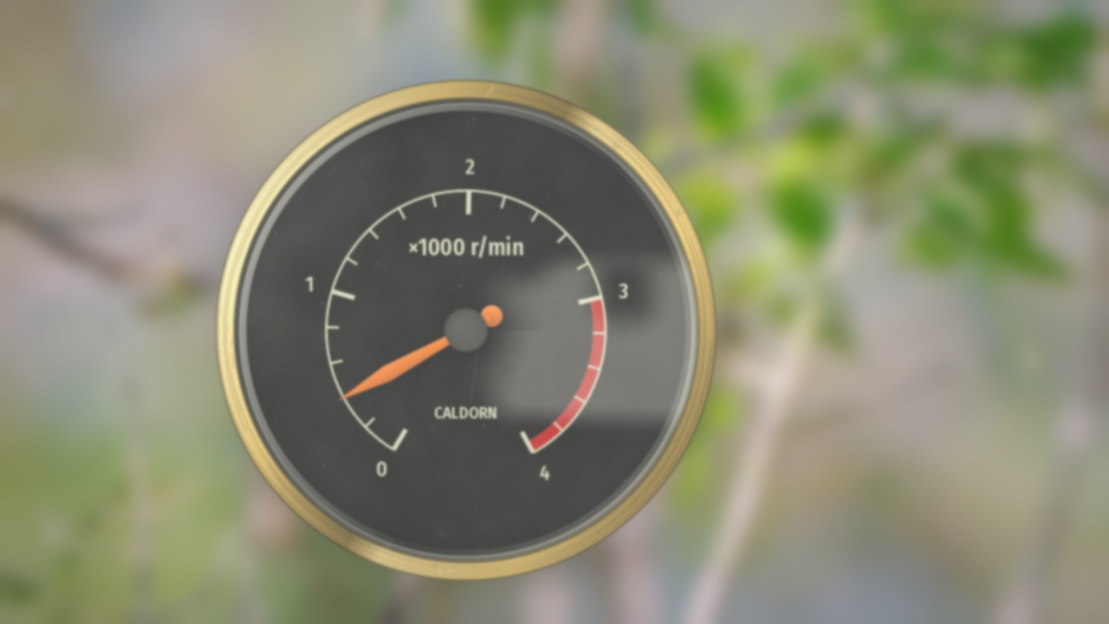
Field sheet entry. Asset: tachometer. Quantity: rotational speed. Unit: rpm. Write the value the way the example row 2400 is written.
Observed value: 400
